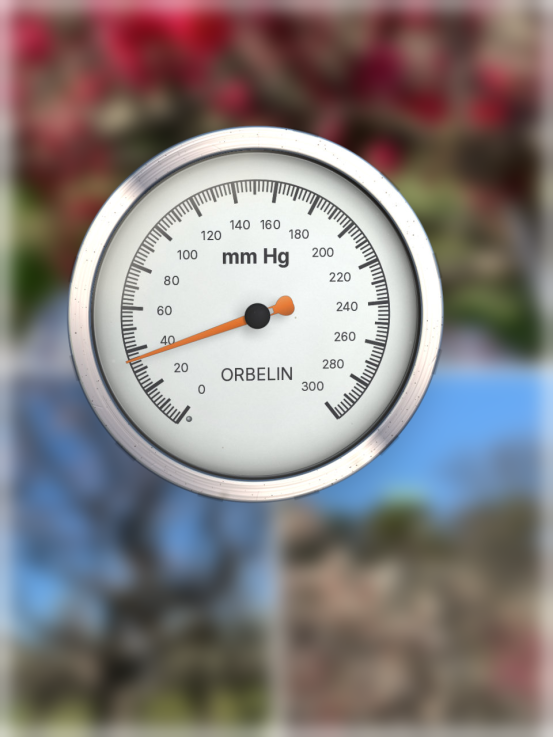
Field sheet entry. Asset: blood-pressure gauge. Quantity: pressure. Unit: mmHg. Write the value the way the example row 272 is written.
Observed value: 36
